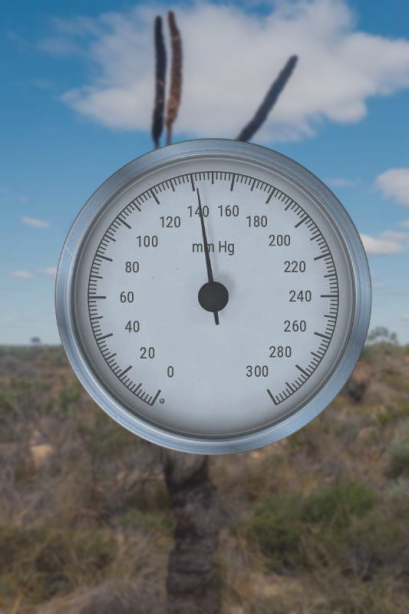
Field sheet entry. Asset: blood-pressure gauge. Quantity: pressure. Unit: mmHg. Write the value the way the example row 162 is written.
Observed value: 142
